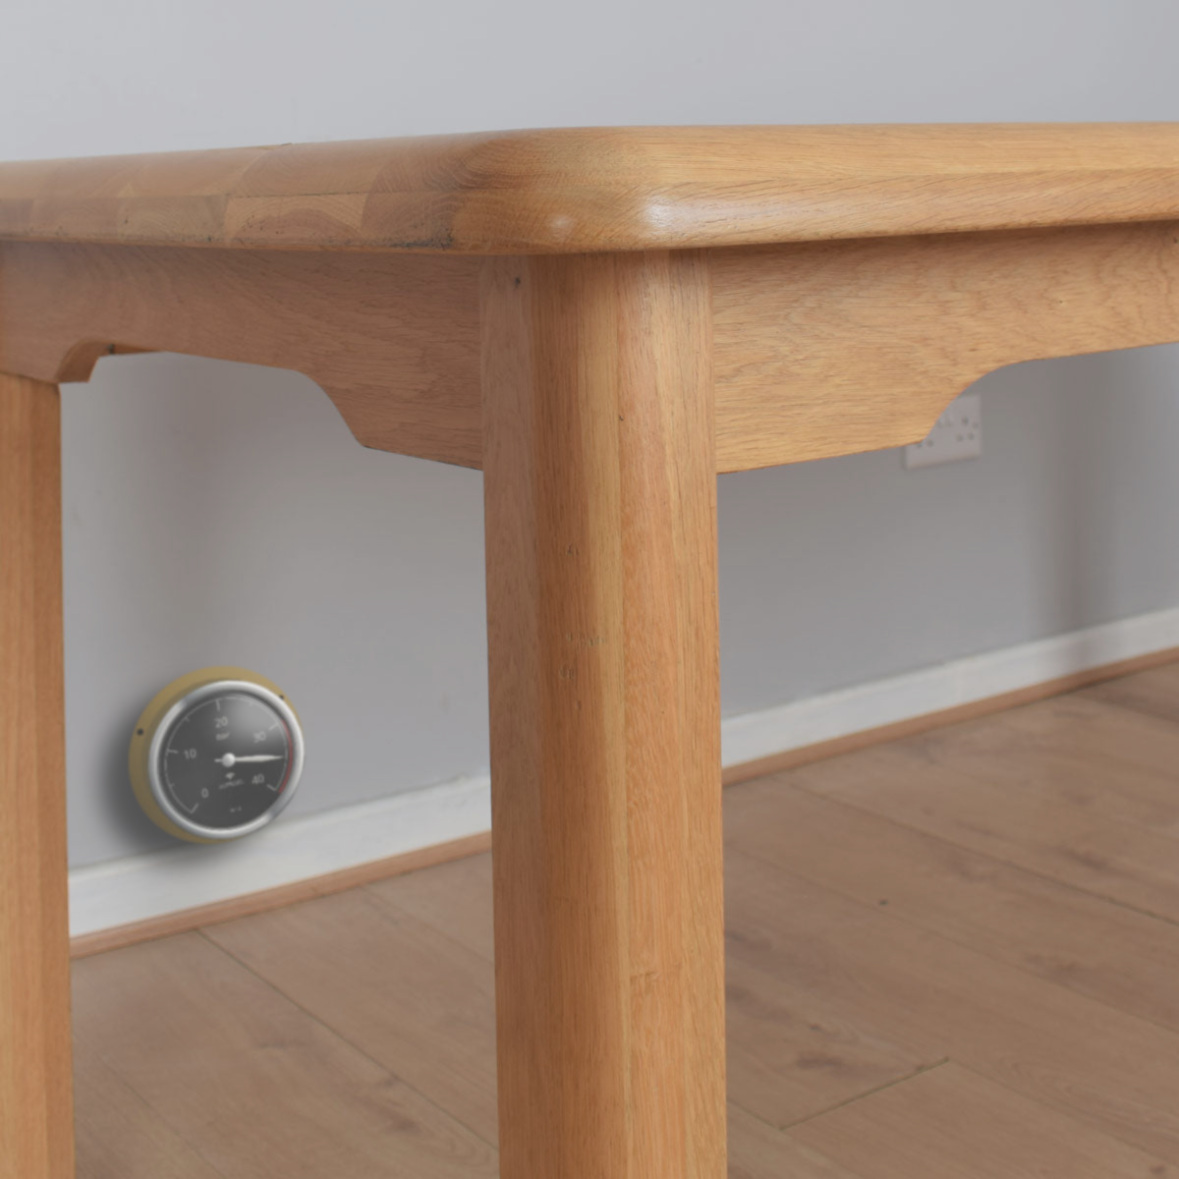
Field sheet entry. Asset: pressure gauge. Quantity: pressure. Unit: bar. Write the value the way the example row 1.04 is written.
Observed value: 35
